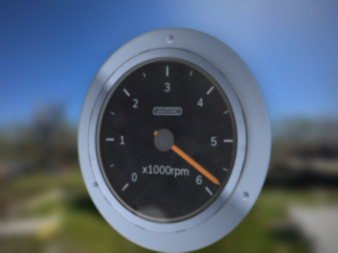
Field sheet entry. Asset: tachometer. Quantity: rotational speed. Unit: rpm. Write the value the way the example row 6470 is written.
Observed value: 5750
